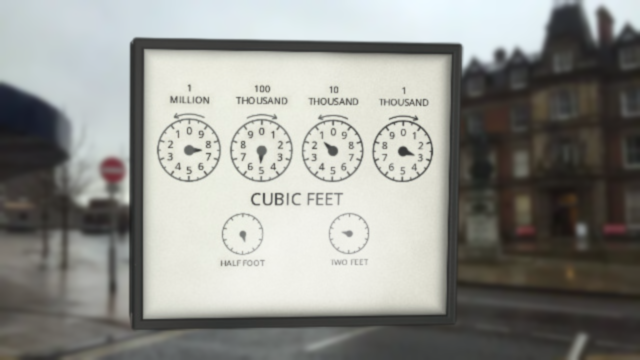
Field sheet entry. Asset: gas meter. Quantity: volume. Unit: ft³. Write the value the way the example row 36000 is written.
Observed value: 751300
